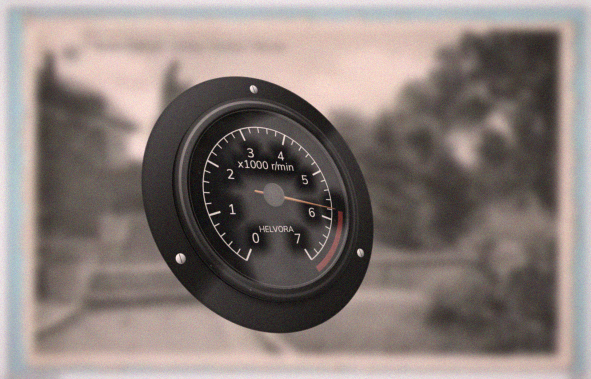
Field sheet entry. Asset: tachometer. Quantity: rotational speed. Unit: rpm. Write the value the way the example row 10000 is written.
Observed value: 5800
